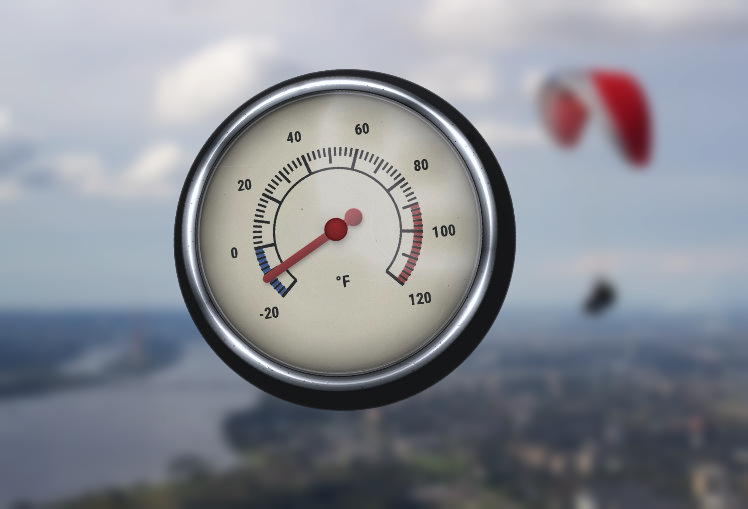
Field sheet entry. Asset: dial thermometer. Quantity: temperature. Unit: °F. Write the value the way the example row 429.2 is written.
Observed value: -12
